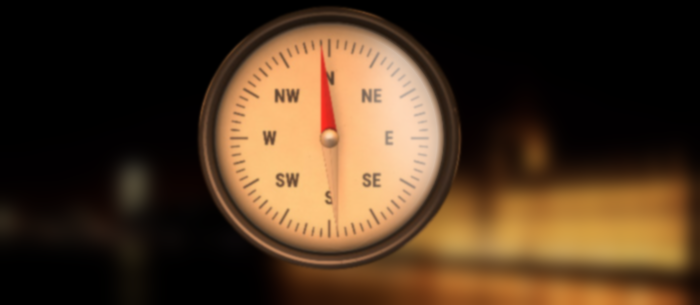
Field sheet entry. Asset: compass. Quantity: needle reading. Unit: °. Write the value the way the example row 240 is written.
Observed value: 355
